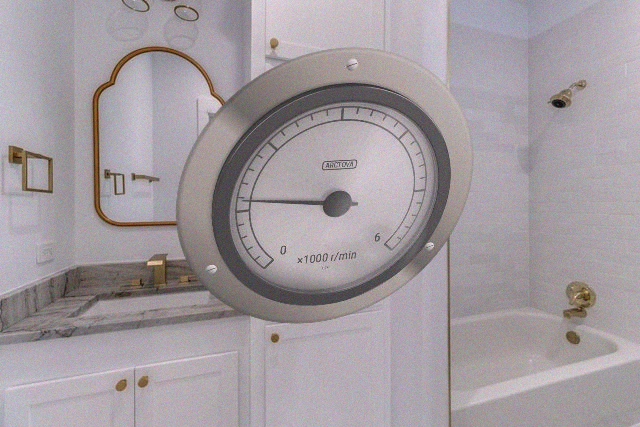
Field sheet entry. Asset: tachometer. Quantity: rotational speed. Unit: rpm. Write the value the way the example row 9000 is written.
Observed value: 1200
